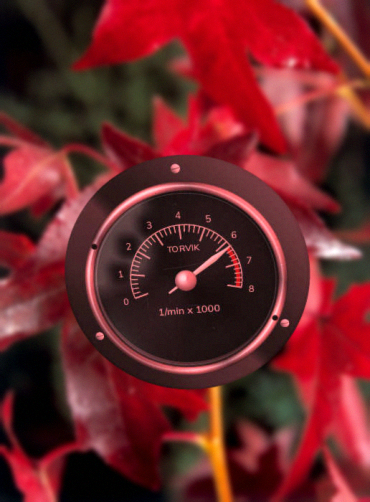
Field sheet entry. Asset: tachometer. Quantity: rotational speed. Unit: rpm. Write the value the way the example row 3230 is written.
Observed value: 6200
